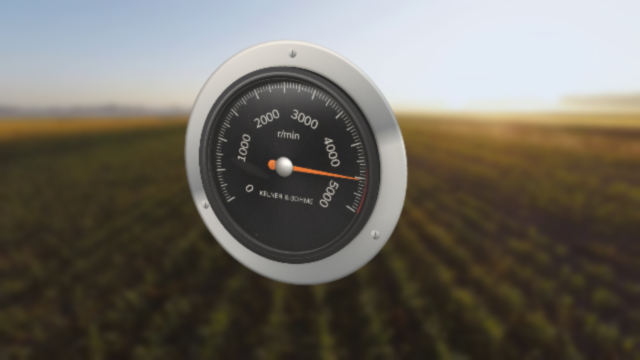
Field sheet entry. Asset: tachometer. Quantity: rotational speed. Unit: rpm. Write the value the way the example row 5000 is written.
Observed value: 4500
